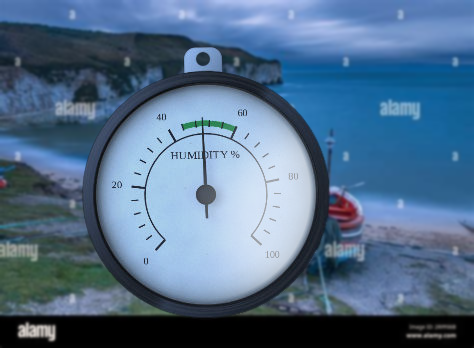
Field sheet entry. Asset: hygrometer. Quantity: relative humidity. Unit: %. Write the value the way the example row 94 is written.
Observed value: 50
